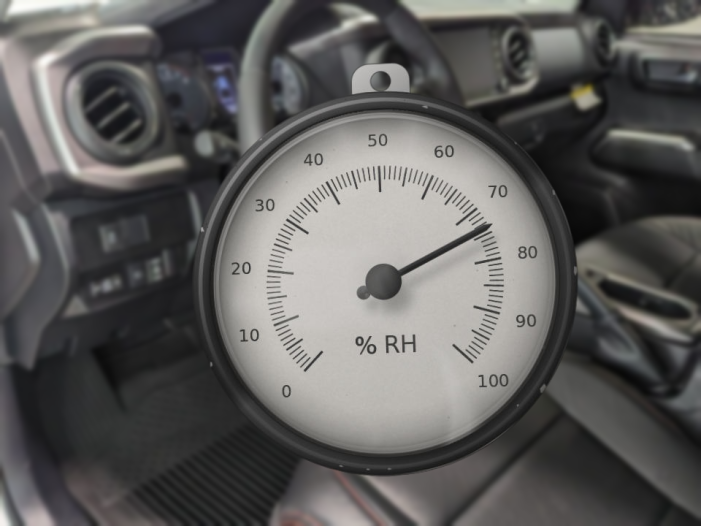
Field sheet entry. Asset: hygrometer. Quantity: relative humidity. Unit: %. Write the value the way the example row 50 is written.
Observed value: 74
